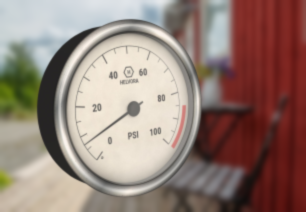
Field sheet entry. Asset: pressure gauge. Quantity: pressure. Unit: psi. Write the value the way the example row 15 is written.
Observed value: 7.5
